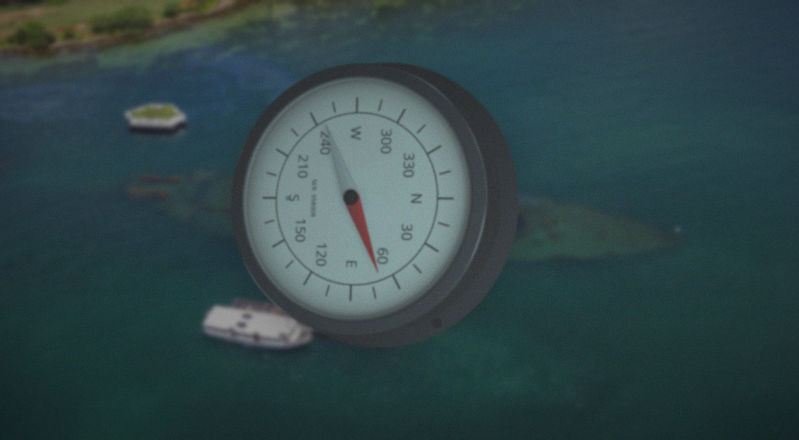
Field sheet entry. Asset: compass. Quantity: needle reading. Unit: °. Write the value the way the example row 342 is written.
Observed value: 67.5
